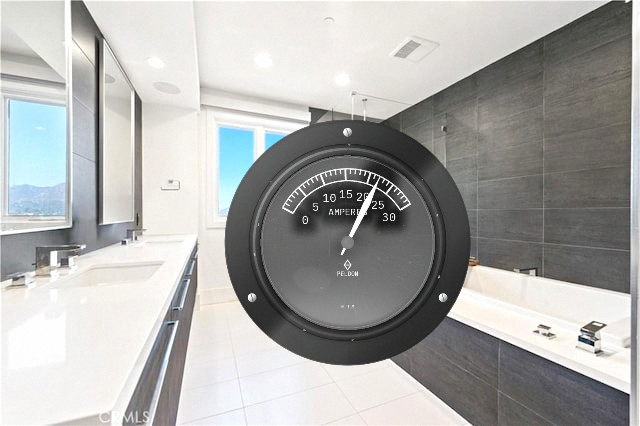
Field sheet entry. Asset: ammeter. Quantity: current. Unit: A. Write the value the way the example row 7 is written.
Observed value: 22
